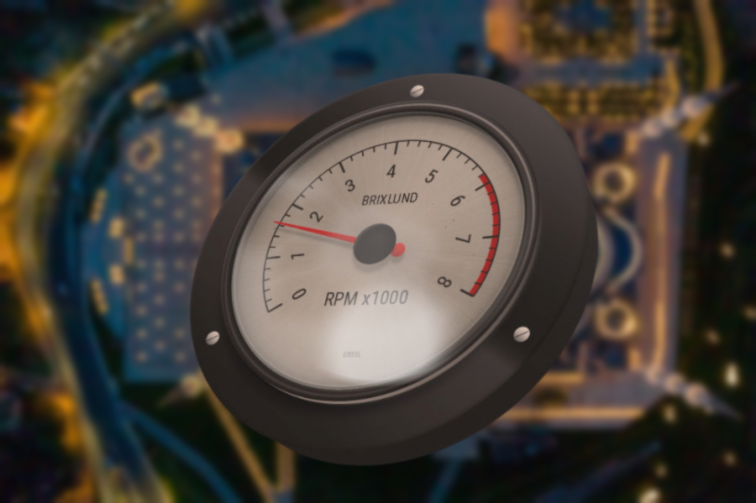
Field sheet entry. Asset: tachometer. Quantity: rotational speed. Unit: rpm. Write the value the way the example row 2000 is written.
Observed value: 1600
